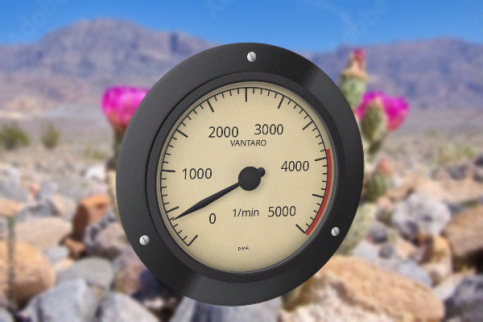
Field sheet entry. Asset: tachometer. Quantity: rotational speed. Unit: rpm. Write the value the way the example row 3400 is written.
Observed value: 400
